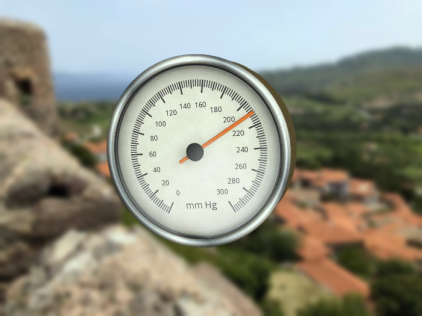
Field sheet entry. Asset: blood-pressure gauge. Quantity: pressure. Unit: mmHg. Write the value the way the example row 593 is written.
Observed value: 210
